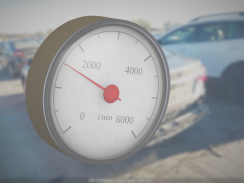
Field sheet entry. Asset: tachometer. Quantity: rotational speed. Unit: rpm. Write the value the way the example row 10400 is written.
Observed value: 1500
